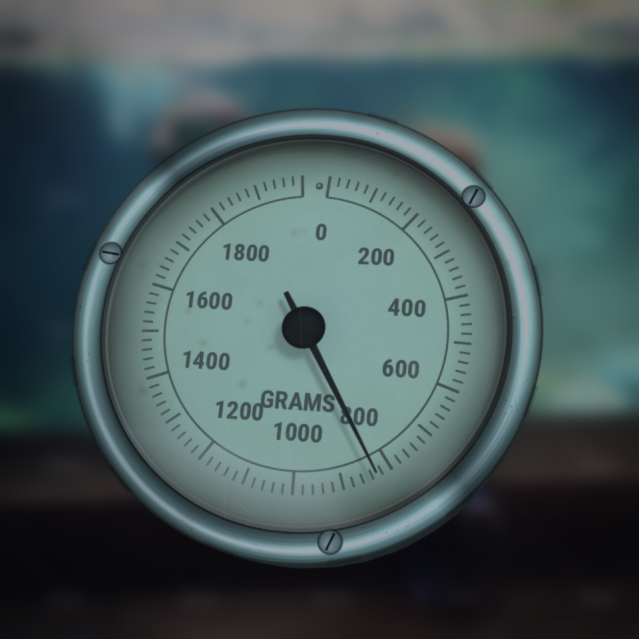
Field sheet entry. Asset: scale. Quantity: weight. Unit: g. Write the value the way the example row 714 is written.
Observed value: 830
